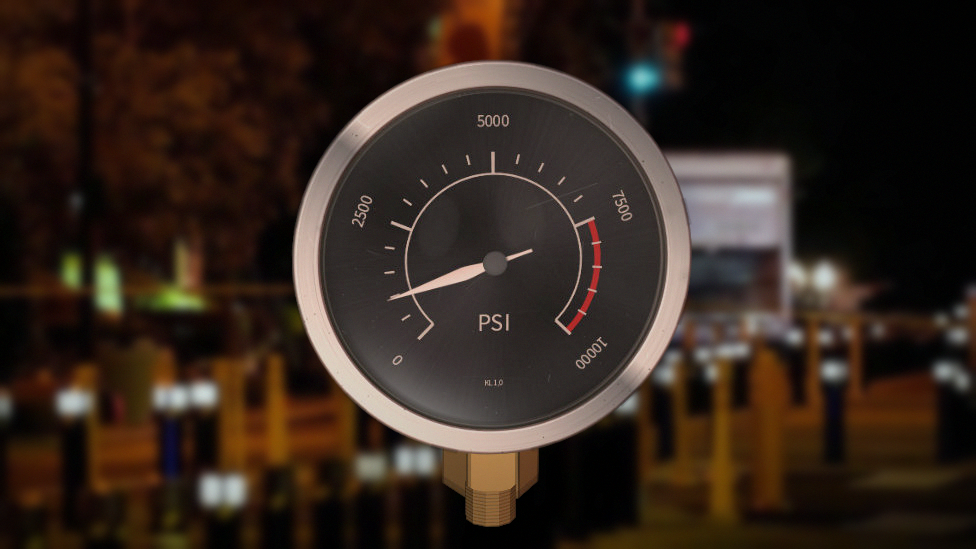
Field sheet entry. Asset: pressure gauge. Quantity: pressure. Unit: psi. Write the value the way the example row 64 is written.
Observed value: 1000
